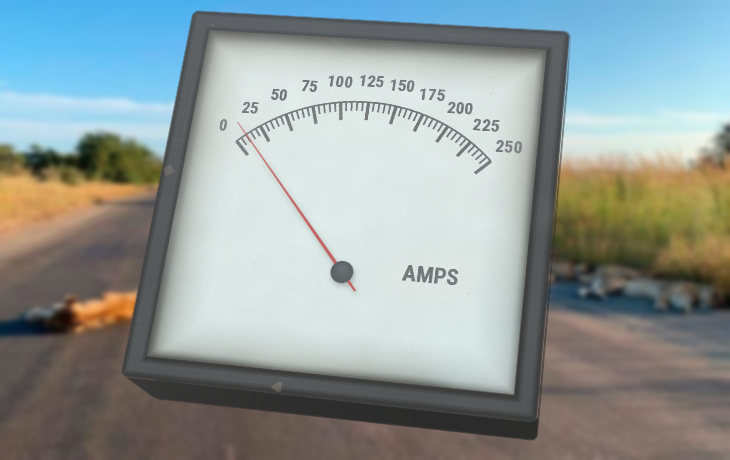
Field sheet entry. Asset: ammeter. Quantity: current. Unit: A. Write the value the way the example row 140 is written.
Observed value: 10
